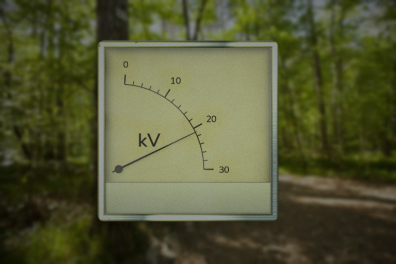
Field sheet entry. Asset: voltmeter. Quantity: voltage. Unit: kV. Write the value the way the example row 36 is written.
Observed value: 21
